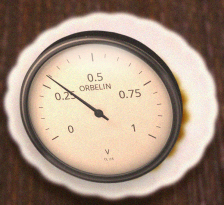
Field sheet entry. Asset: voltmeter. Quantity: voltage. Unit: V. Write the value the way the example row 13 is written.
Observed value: 0.3
